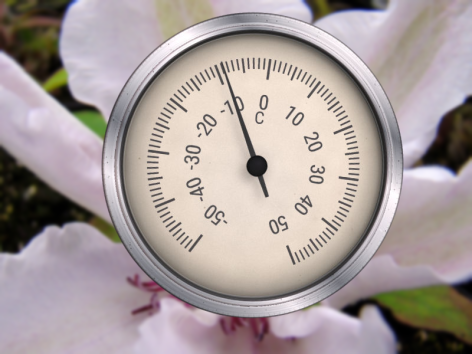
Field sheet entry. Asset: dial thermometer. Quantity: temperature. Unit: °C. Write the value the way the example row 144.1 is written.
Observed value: -9
